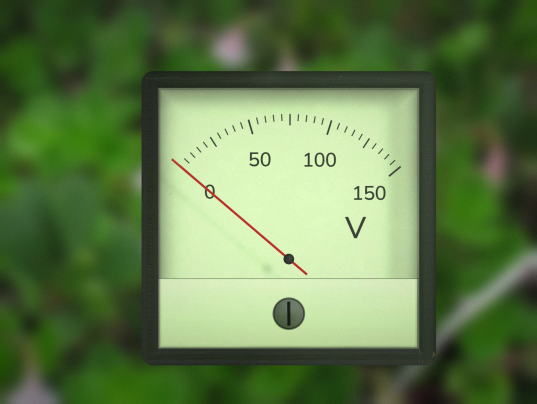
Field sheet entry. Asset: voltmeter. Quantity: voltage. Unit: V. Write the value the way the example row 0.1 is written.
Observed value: 0
